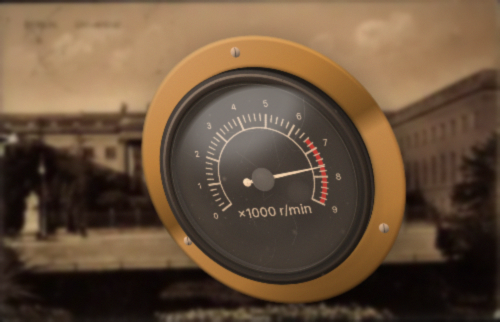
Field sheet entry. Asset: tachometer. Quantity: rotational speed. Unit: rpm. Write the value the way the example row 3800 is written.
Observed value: 7600
